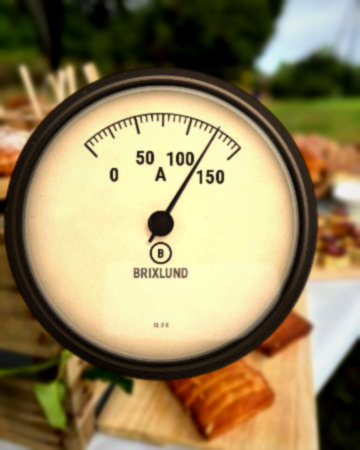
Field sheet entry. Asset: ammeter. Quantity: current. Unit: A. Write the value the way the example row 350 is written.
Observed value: 125
